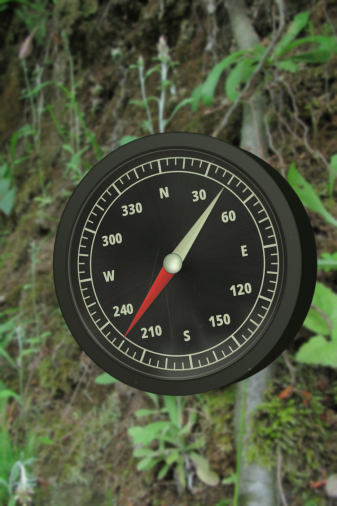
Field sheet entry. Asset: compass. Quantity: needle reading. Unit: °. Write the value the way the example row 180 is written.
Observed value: 225
